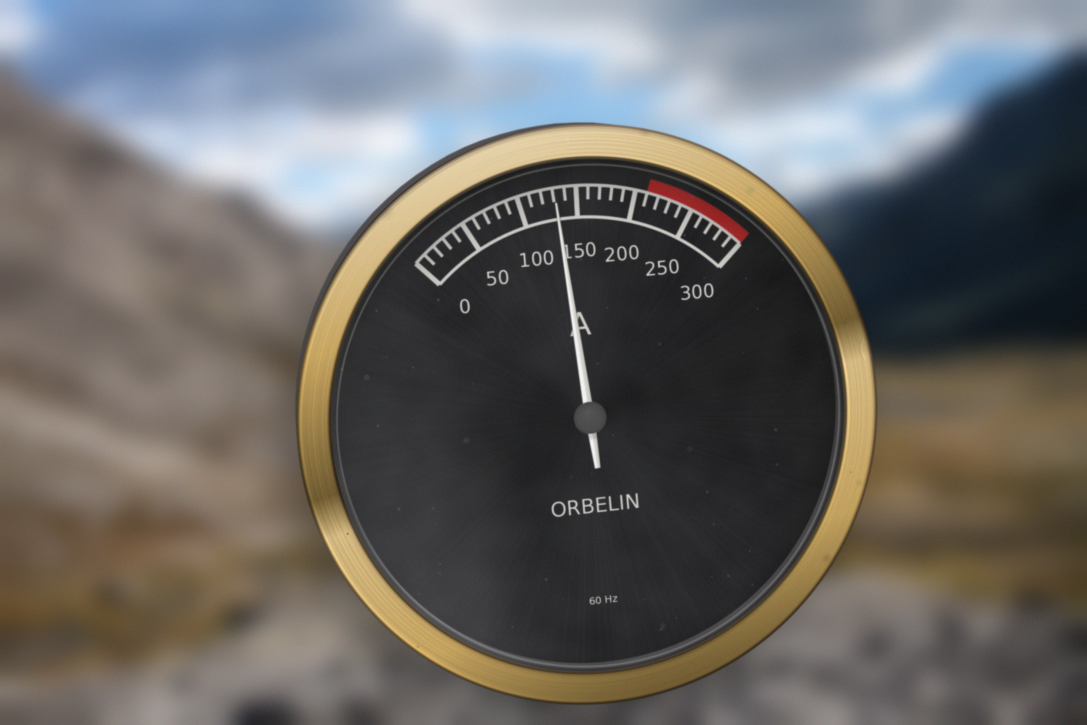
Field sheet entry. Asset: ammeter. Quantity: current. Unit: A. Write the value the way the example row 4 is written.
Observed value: 130
